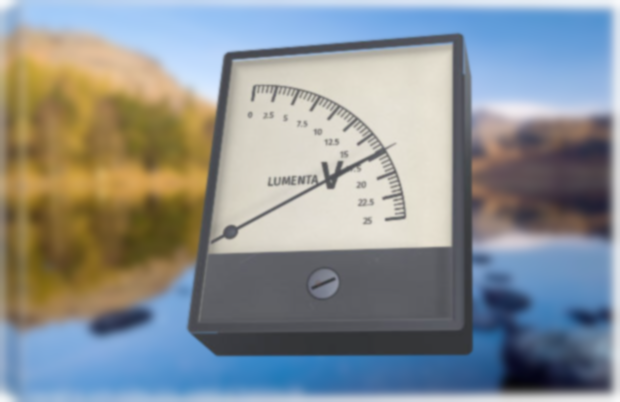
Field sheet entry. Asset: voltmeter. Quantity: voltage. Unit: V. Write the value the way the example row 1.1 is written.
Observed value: 17.5
